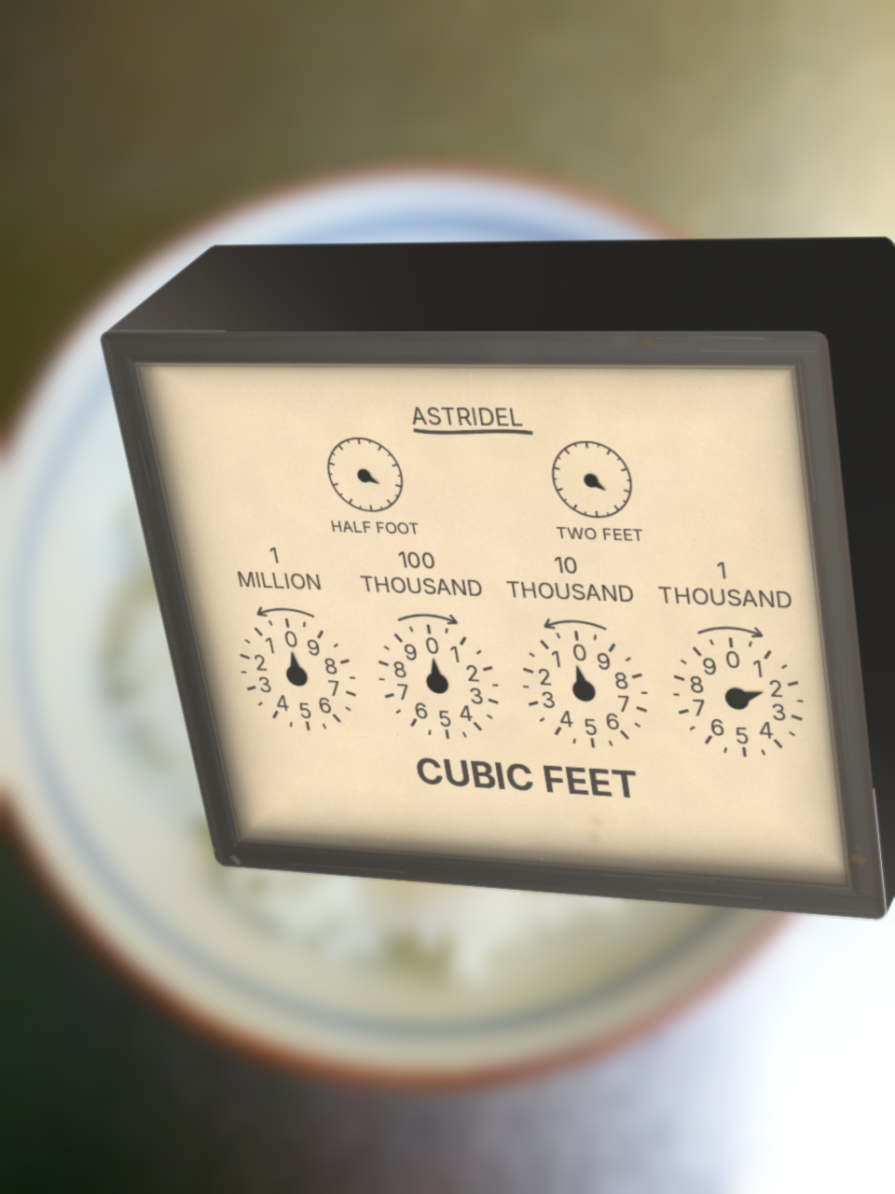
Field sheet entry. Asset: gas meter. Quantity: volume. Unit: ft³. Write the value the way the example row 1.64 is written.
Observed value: 200
